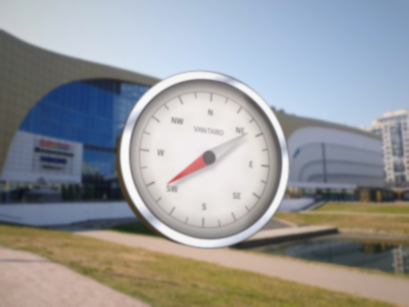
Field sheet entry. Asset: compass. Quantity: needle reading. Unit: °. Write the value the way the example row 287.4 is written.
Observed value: 232.5
